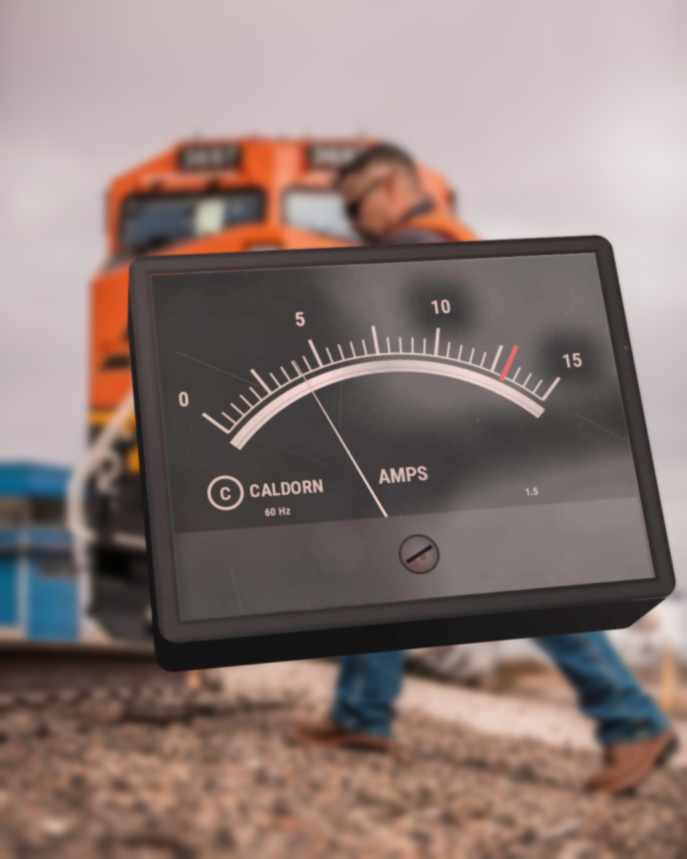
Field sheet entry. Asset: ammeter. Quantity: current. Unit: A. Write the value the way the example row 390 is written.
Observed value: 4
